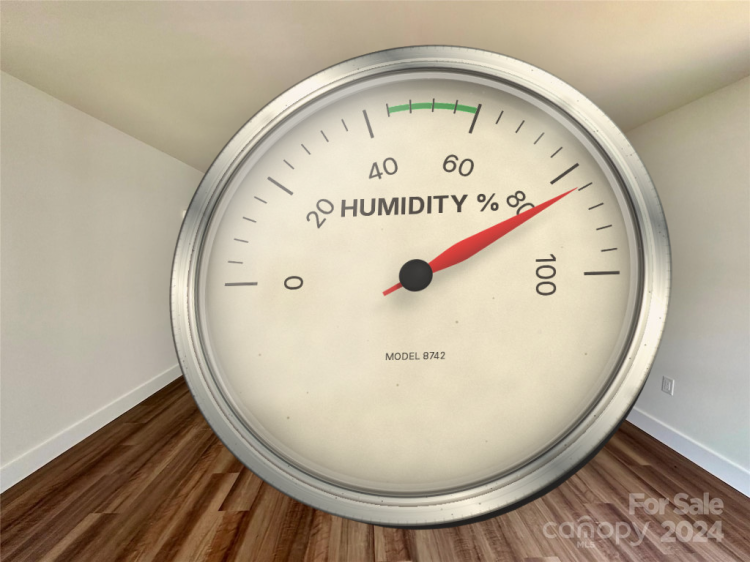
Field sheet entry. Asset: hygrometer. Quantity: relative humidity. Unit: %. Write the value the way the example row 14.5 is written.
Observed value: 84
